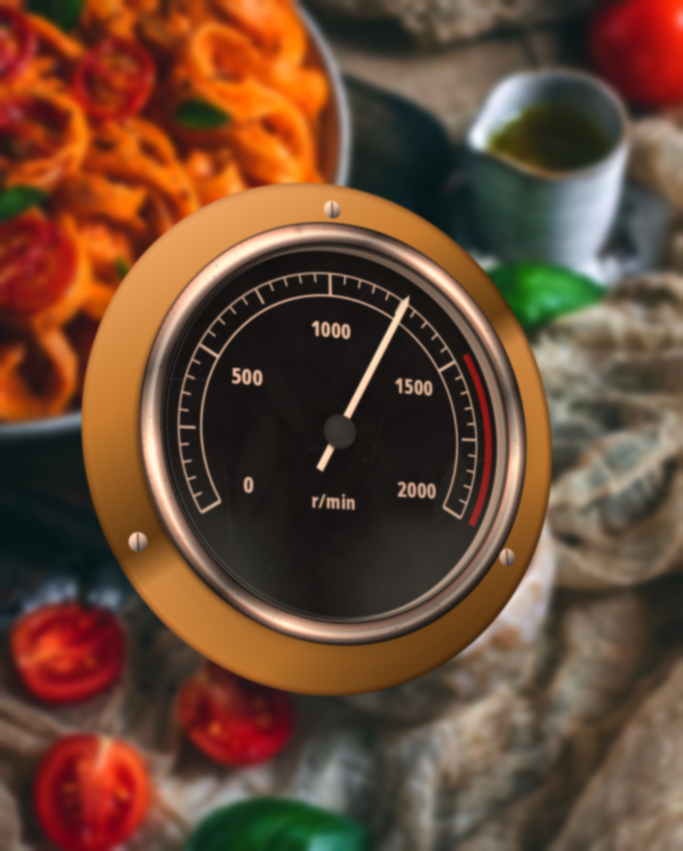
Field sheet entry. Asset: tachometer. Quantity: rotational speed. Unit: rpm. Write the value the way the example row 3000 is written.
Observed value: 1250
